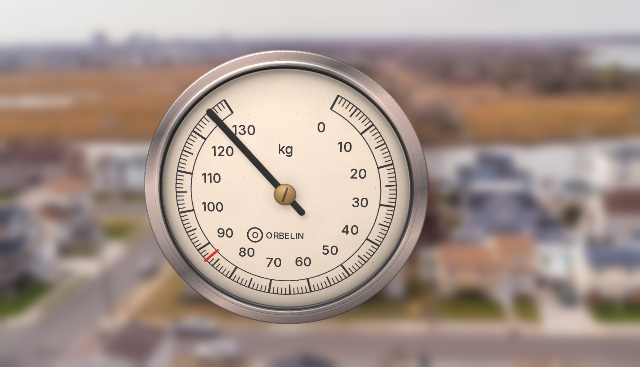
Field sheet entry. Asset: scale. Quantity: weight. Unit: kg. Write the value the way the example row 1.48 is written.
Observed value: 126
